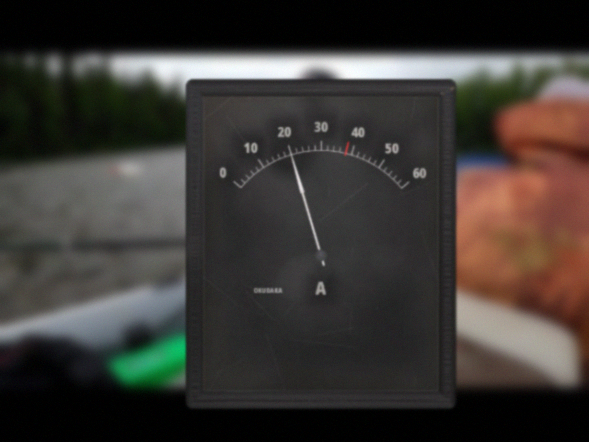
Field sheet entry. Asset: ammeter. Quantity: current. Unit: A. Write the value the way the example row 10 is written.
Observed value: 20
